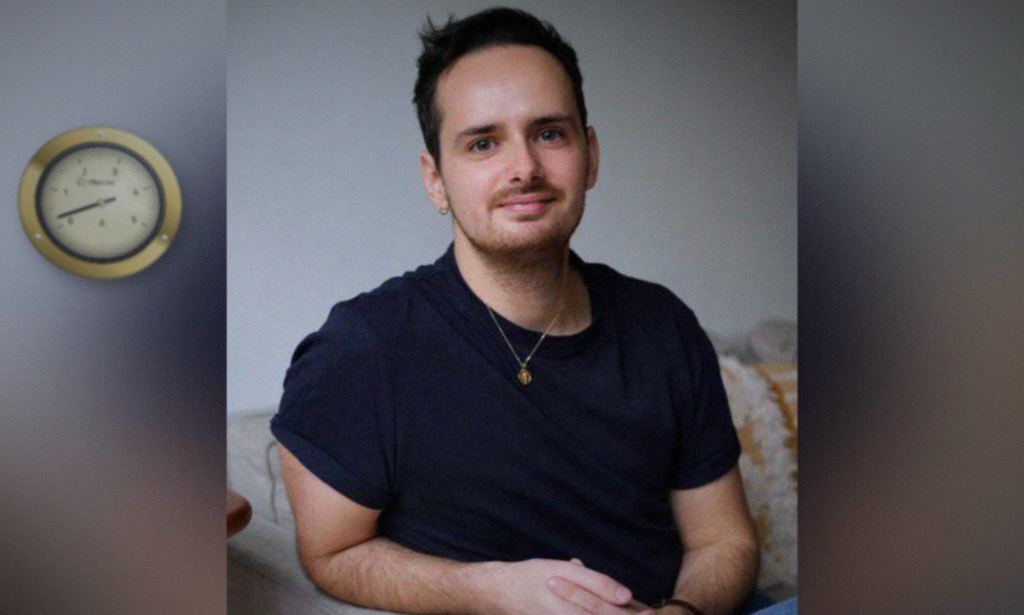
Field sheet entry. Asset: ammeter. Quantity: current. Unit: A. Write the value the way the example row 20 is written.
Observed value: 0.25
